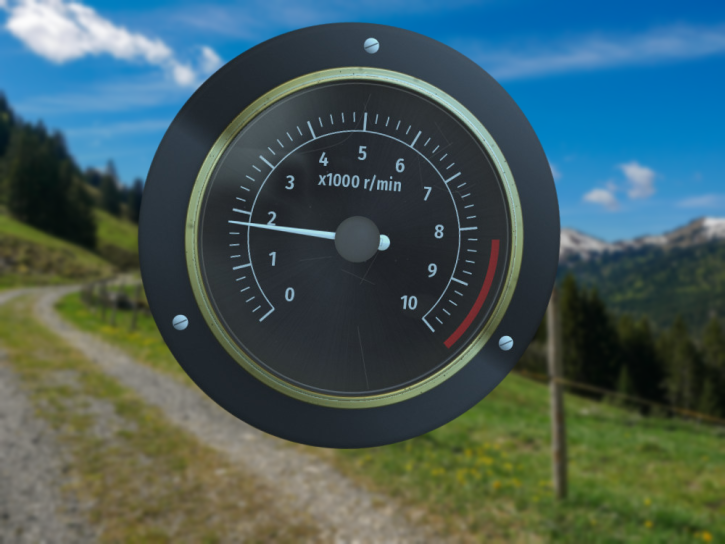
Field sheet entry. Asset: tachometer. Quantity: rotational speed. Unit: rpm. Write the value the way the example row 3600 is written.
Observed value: 1800
